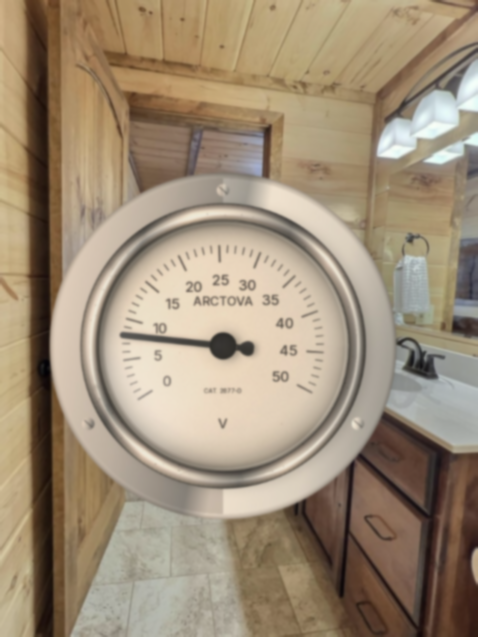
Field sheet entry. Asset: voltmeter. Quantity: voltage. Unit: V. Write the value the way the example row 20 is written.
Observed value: 8
